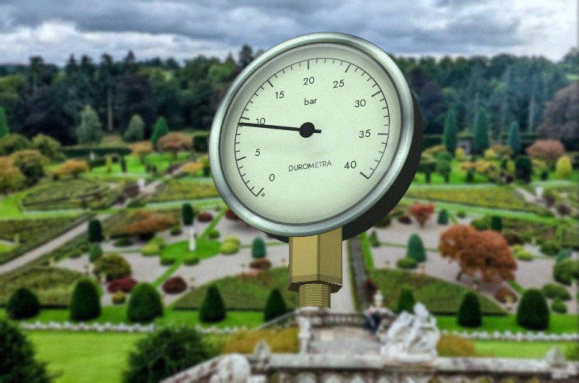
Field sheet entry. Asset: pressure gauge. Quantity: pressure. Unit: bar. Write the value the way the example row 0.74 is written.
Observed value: 9
